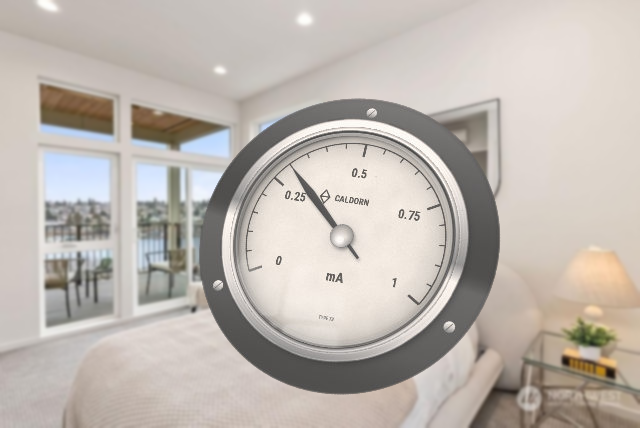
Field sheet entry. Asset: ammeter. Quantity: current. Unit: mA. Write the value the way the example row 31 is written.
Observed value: 0.3
